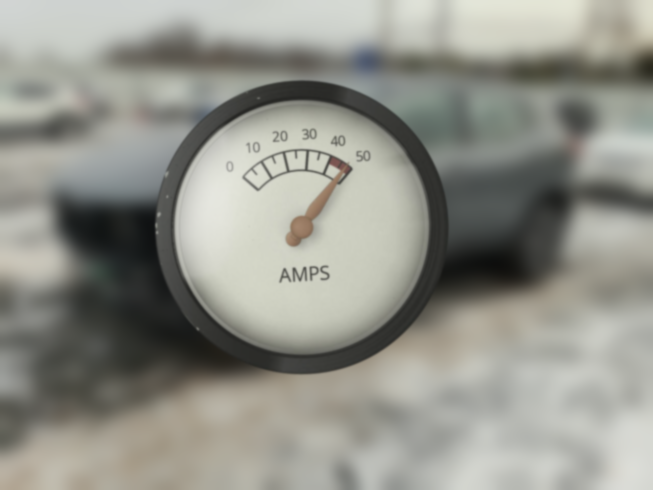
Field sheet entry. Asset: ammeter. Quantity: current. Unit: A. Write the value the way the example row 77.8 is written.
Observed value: 47.5
